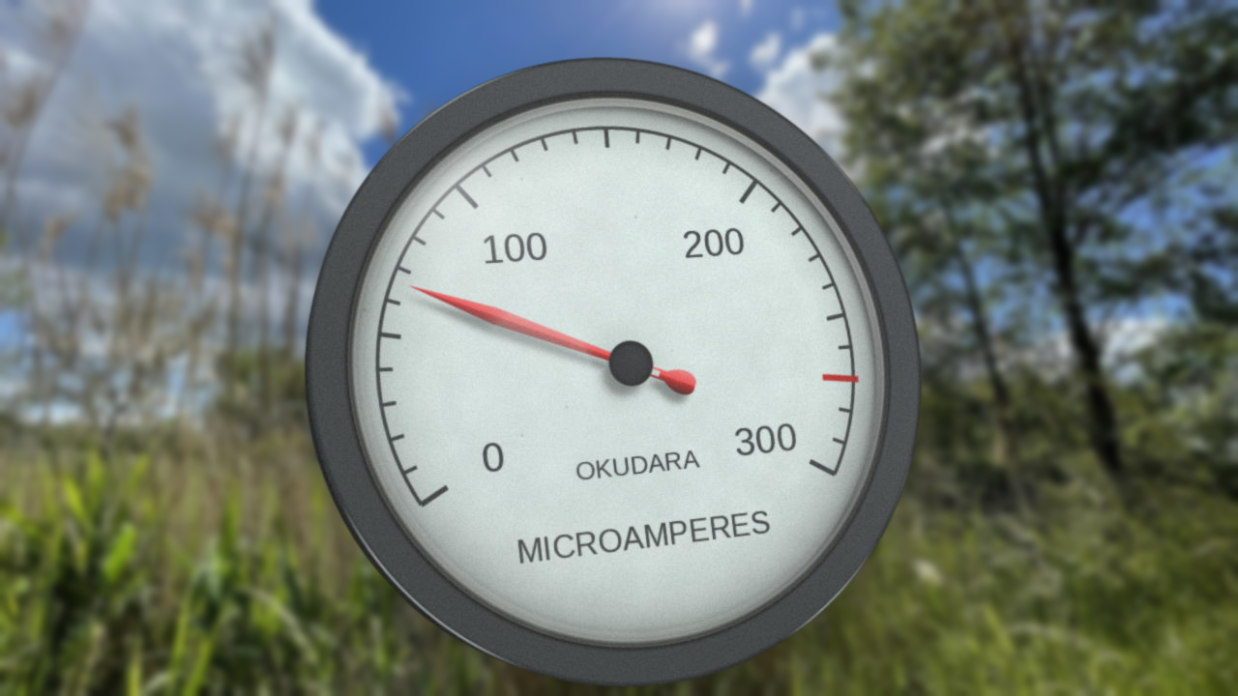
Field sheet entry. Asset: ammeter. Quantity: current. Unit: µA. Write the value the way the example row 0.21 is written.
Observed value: 65
